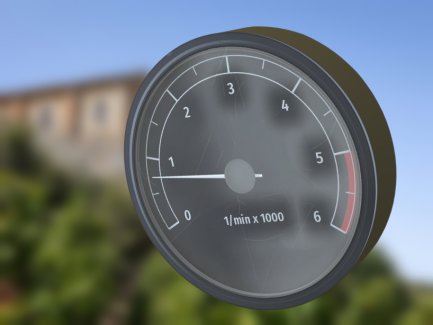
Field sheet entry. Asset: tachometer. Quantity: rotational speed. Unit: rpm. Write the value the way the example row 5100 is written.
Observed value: 750
